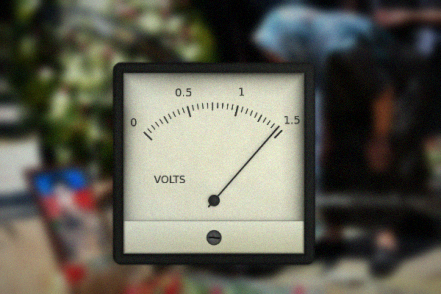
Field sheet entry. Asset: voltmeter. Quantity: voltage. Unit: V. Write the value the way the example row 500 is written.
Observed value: 1.45
